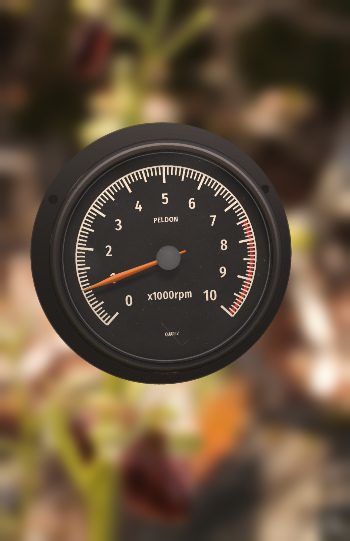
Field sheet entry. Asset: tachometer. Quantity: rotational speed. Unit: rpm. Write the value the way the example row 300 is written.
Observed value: 1000
